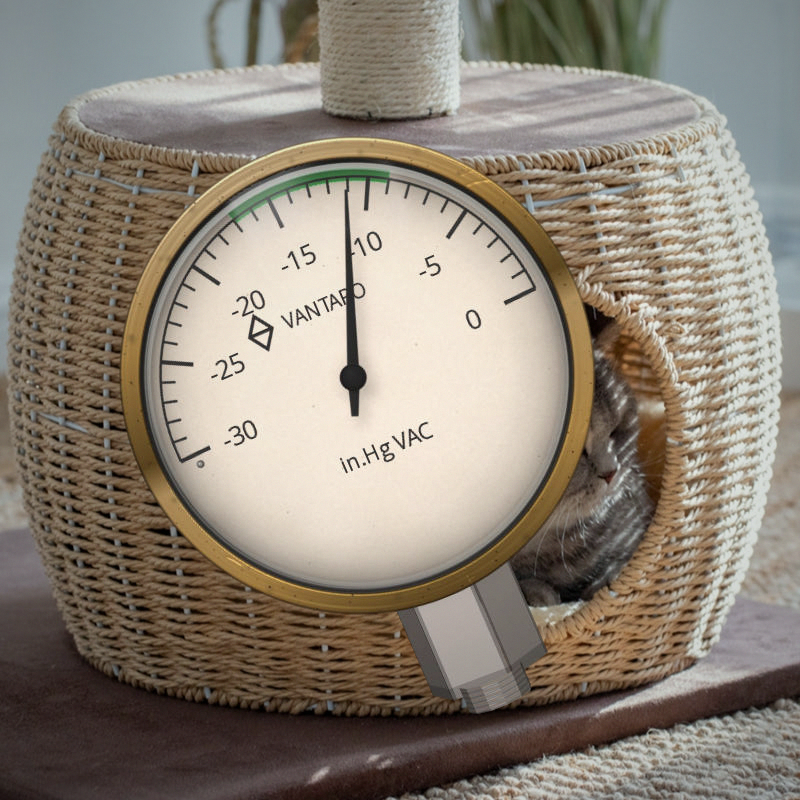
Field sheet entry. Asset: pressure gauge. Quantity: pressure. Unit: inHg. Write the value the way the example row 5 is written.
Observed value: -11
